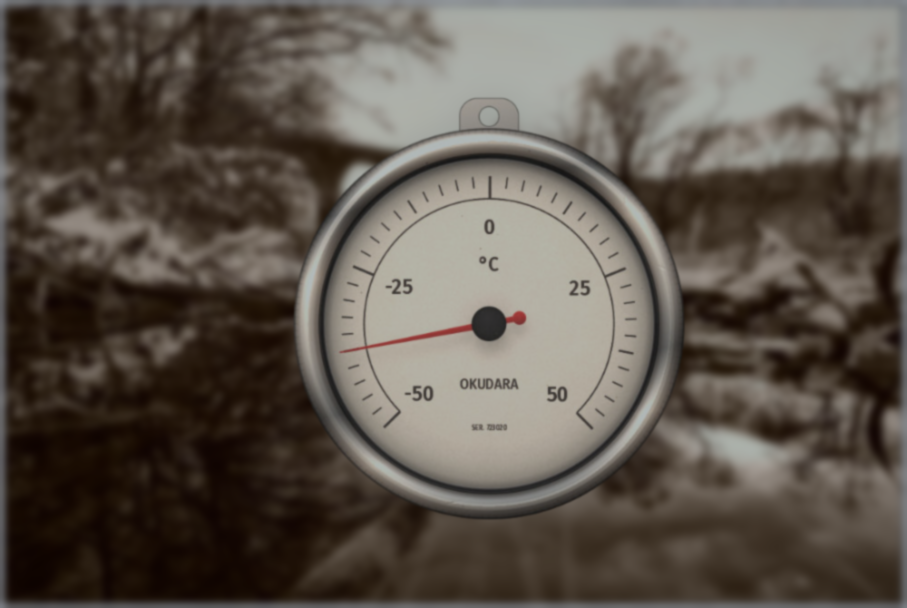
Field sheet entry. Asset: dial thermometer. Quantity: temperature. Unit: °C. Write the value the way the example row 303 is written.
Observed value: -37.5
